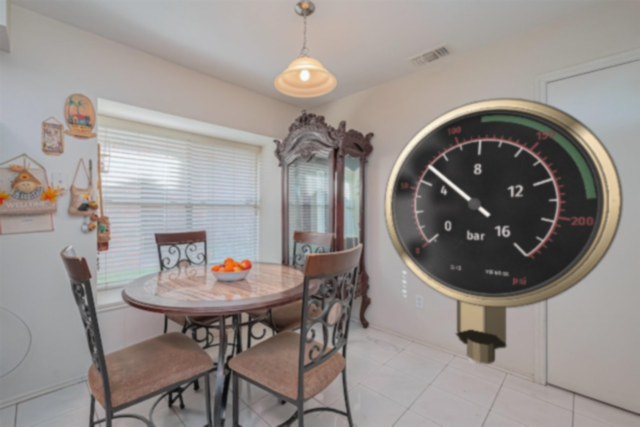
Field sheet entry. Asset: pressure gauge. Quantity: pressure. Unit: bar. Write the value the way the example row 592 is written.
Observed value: 5
